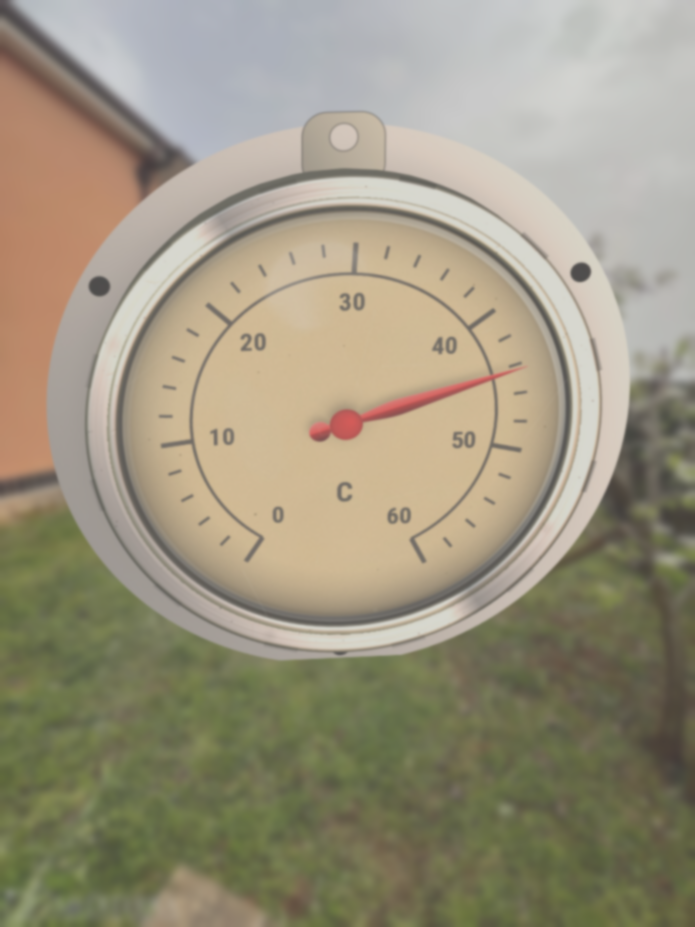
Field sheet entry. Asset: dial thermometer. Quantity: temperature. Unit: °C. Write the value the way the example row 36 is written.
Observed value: 44
